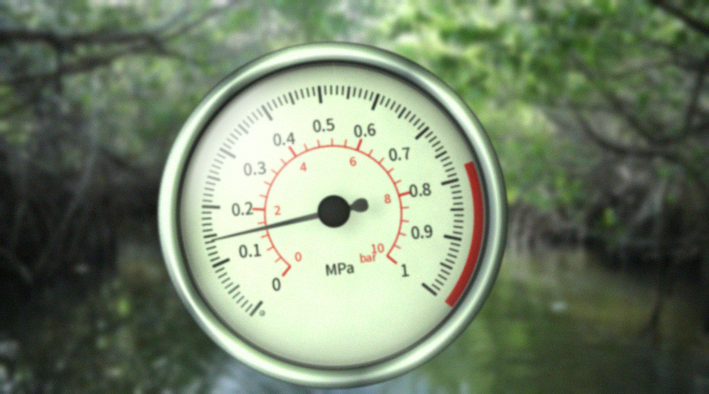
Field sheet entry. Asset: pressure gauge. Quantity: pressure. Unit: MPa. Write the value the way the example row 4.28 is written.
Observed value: 0.14
